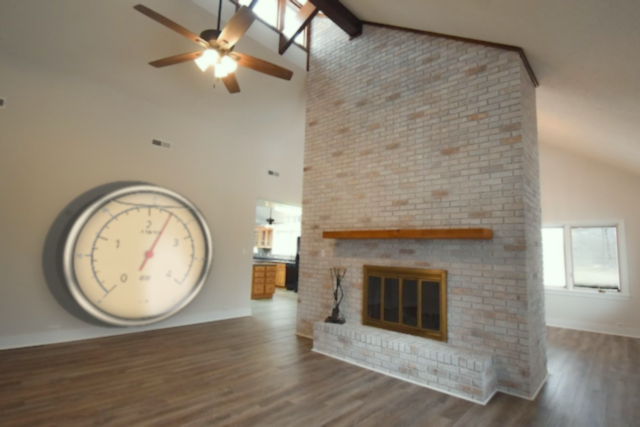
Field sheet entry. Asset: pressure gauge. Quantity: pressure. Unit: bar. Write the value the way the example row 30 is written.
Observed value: 2.4
